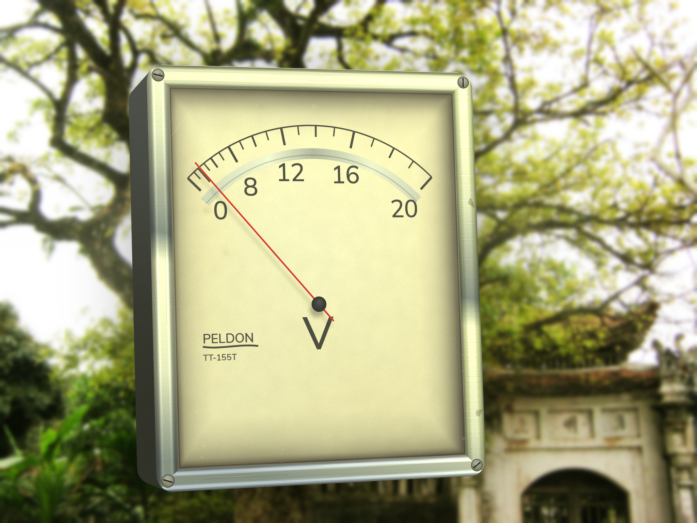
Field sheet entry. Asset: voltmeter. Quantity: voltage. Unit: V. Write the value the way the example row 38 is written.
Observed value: 4
